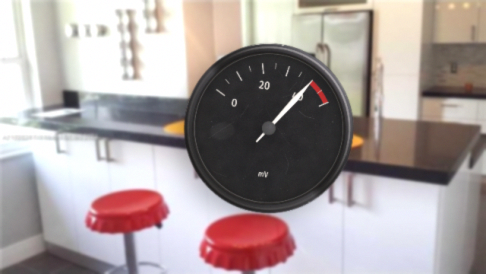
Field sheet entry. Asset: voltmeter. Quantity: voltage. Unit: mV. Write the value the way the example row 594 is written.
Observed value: 40
